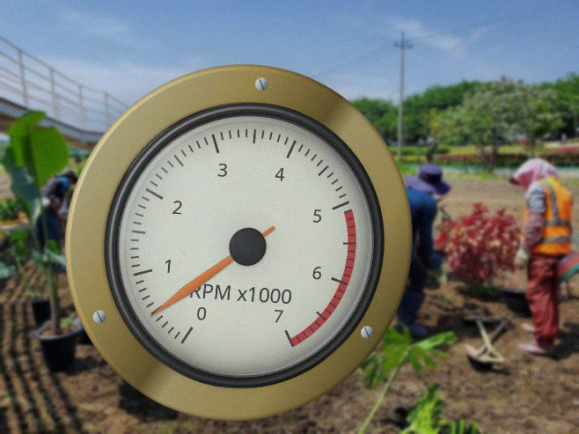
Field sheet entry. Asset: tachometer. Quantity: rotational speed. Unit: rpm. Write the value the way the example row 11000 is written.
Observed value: 500
